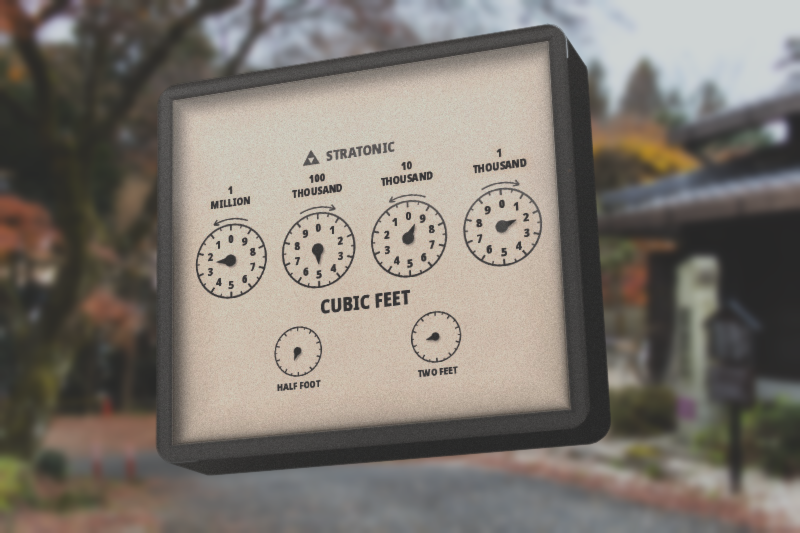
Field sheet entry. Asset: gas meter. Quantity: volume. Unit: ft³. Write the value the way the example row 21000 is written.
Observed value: 249200
